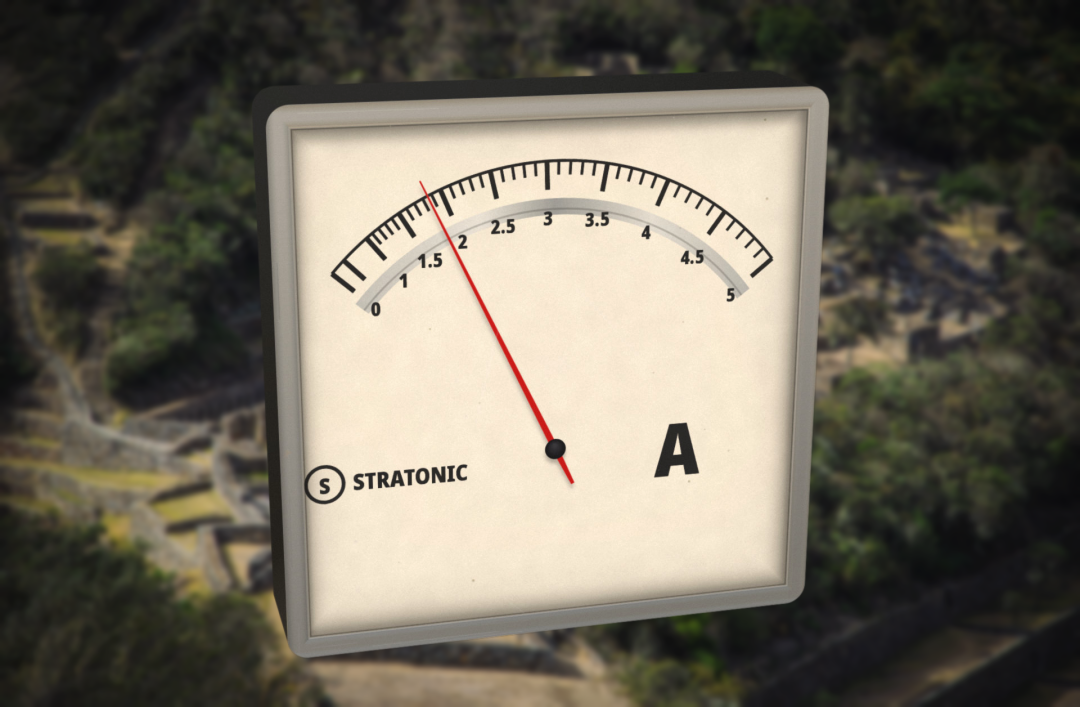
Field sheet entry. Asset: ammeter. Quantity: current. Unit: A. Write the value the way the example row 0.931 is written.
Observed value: 1.85
